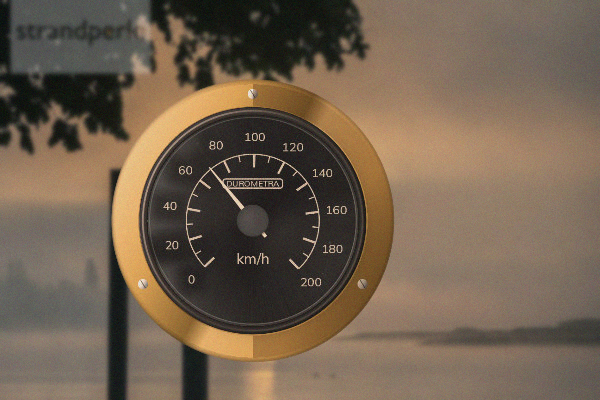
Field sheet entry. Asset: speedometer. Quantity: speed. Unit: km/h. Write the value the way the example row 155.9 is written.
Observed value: 70
